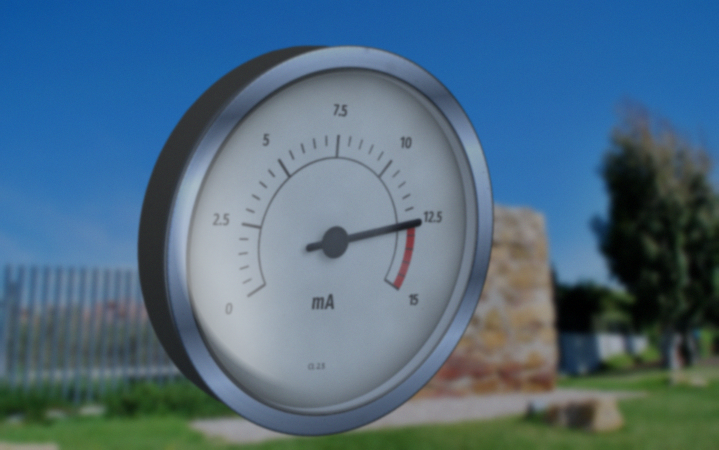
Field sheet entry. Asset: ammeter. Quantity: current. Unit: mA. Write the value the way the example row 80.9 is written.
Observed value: 12.5
